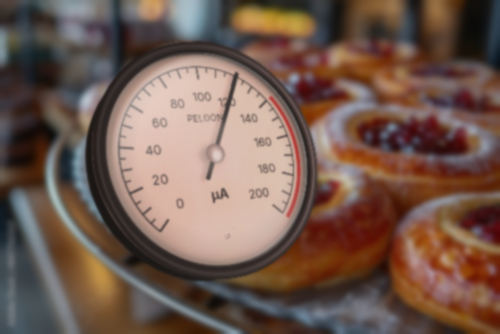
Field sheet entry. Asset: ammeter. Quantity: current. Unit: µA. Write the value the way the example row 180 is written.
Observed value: 120
